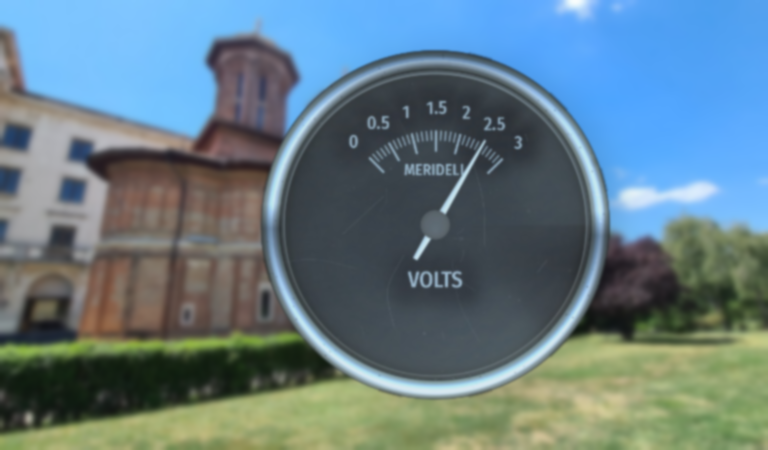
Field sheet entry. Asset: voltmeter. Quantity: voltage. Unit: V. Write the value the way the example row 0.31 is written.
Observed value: 2.5
